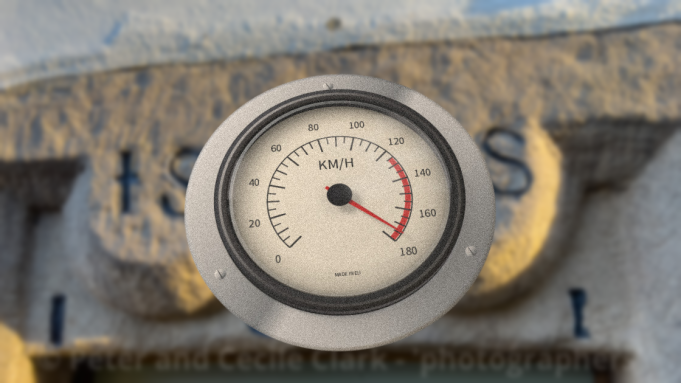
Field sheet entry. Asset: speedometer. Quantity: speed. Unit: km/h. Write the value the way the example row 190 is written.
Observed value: 175
